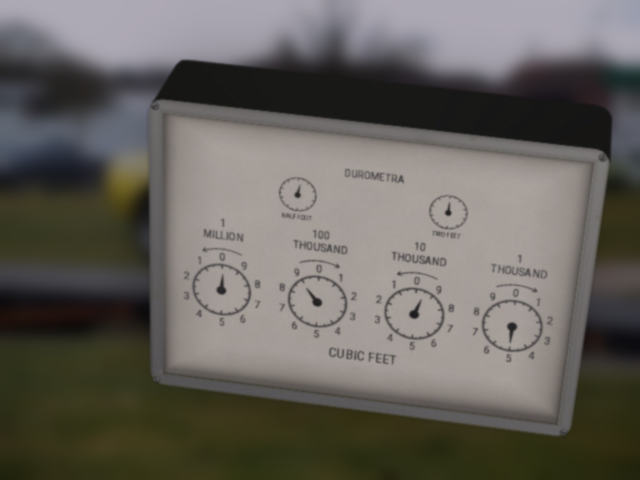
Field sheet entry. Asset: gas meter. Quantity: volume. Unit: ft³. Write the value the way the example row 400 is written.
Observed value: 989500
